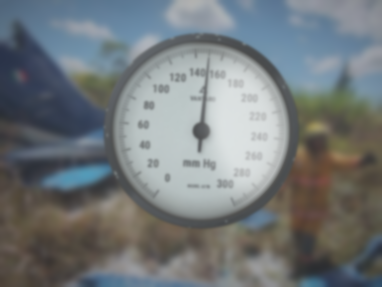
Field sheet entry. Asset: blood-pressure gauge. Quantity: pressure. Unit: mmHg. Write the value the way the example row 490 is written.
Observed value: 150
